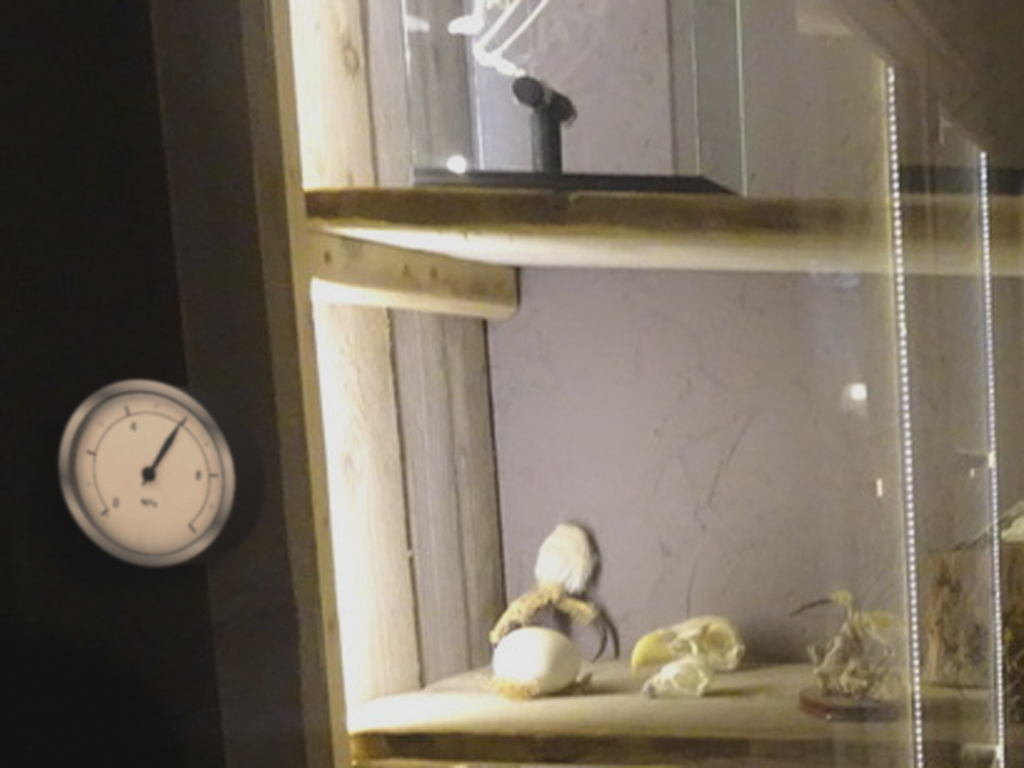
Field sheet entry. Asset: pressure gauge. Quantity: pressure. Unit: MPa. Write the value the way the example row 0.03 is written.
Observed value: 6
